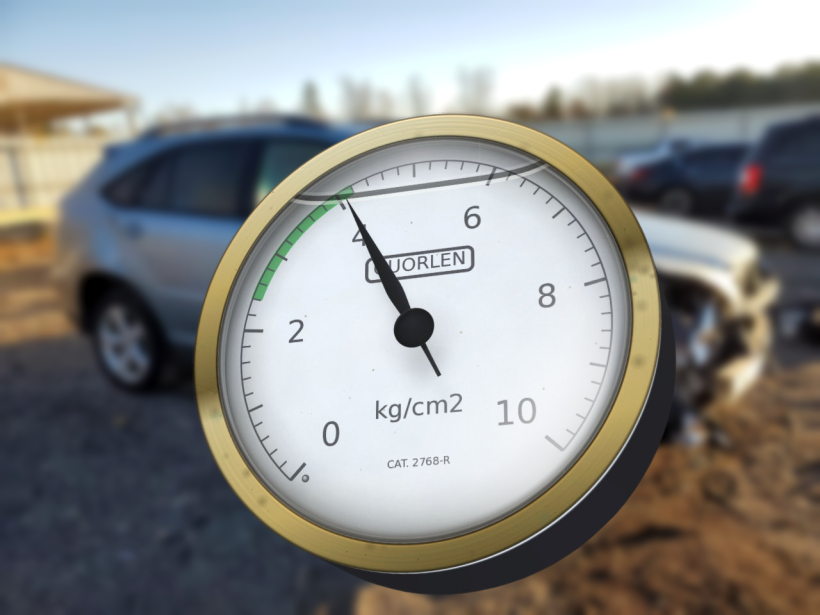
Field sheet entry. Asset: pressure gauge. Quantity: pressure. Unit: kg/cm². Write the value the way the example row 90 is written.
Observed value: 4.1
